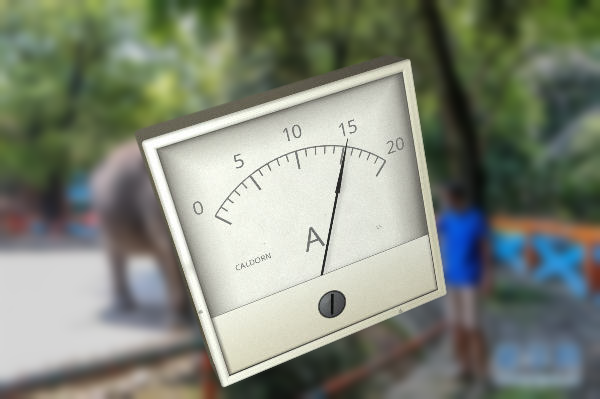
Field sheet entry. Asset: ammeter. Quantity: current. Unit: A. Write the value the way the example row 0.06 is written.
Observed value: 15
